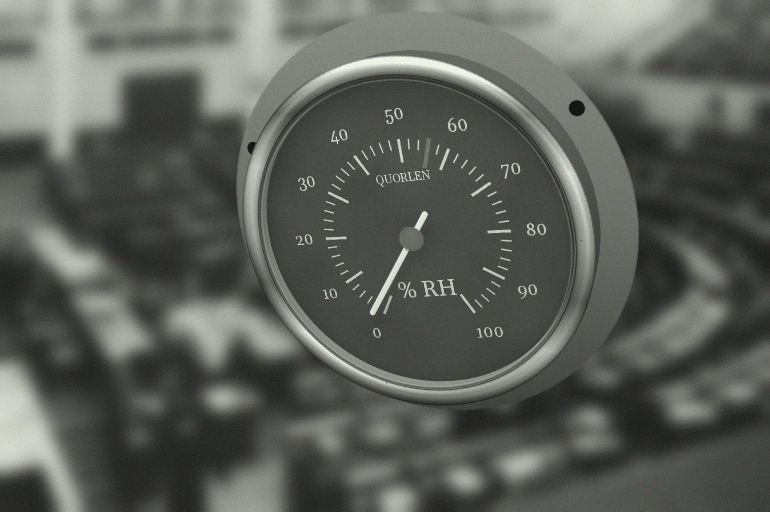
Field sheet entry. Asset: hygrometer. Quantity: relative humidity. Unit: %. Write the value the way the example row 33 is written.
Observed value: 2
